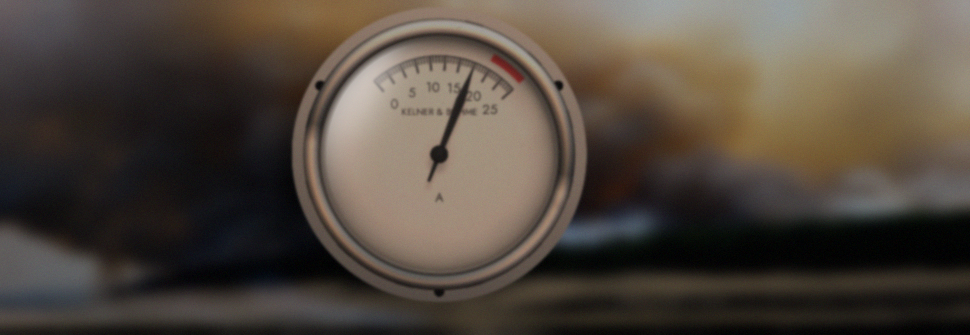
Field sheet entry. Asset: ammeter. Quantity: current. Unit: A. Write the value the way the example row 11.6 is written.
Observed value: 17.5
